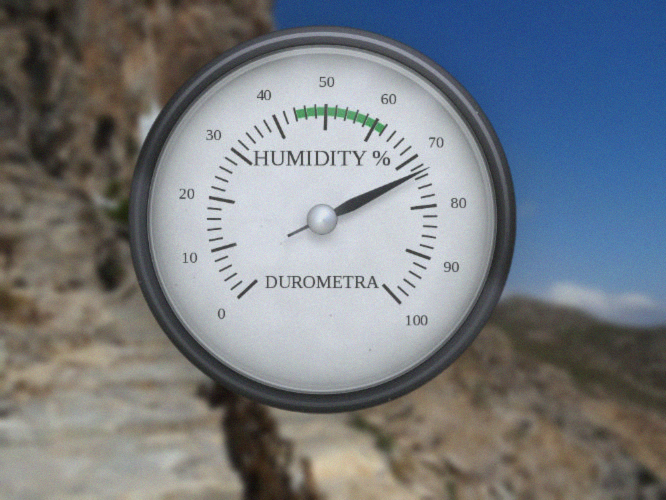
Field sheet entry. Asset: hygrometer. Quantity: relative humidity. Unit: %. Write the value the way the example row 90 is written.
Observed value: 73
